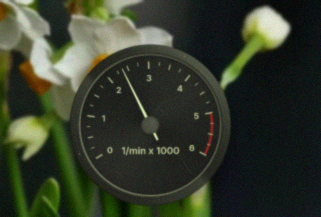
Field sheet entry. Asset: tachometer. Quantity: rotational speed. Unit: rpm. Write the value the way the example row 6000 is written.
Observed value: 2375
